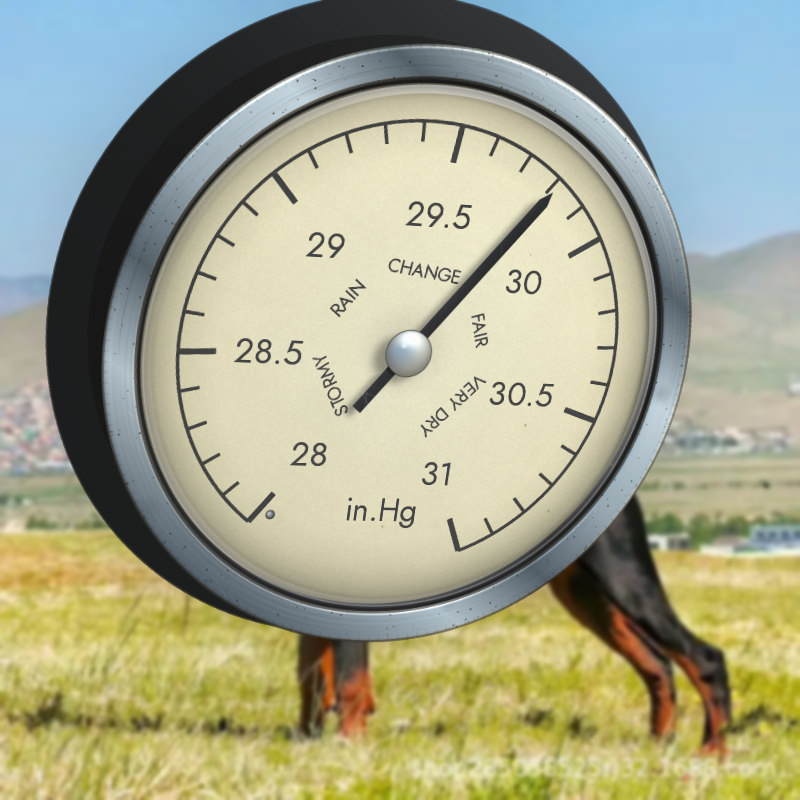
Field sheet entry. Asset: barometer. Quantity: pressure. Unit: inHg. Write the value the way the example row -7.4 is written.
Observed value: 29.8
